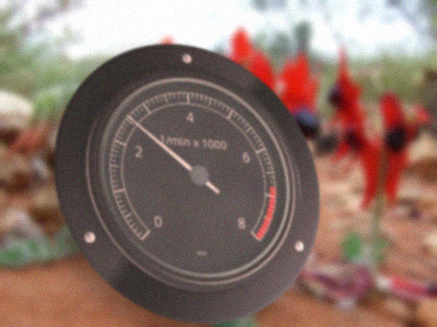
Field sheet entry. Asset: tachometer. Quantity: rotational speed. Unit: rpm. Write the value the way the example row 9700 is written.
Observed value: 2500
